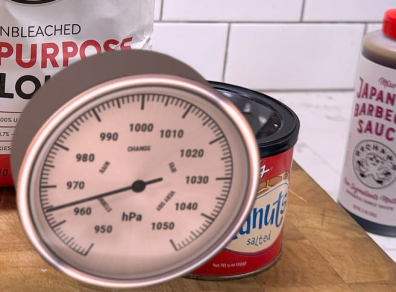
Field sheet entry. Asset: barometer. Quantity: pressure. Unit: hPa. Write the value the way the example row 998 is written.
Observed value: 965
